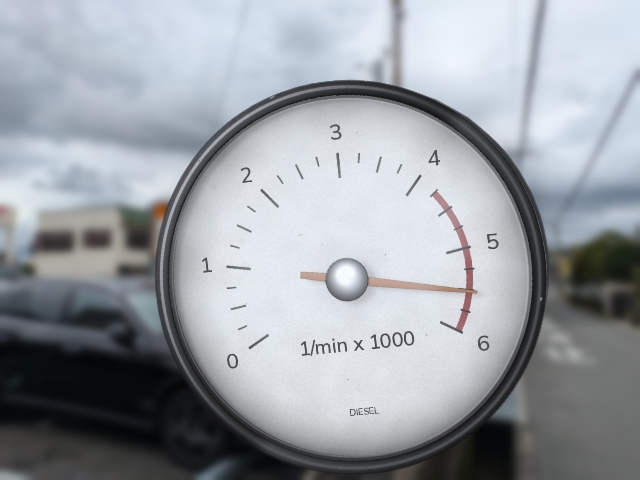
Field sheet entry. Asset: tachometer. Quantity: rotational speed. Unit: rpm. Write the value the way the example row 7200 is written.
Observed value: 5500
